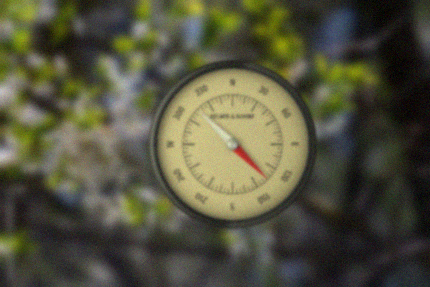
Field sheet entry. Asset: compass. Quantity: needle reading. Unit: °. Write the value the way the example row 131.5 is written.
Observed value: 135
